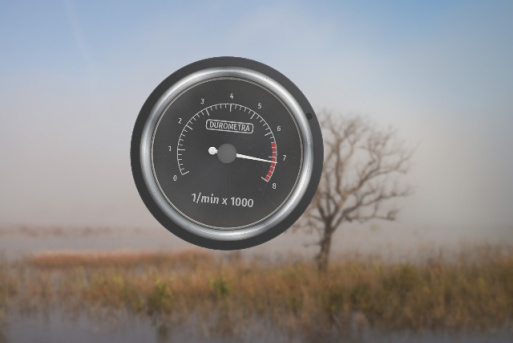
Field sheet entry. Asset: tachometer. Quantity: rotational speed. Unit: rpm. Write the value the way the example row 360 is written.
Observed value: 7200
